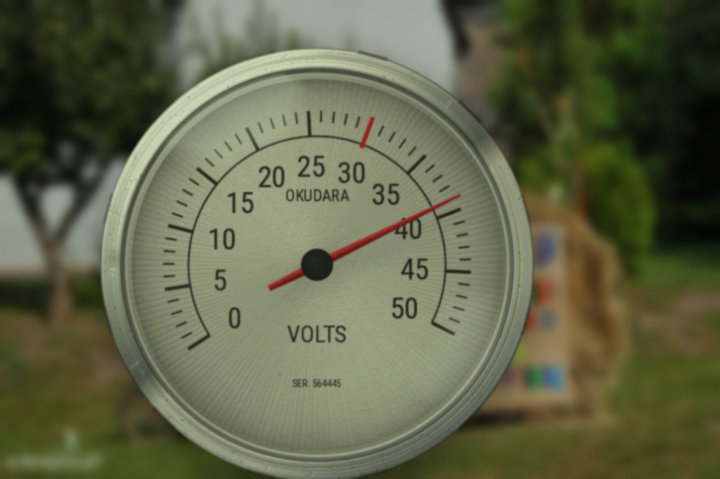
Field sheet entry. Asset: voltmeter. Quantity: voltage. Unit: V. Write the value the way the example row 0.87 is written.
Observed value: 39
